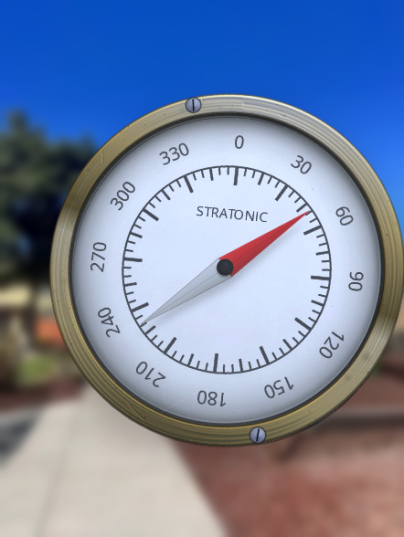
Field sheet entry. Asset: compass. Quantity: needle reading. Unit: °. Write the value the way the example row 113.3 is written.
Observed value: 50
